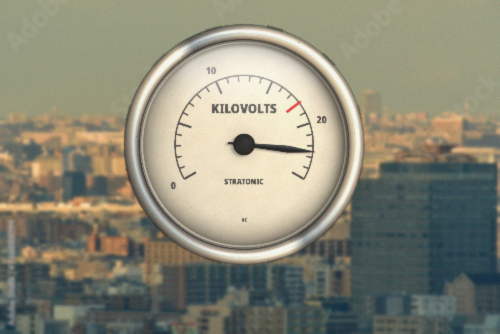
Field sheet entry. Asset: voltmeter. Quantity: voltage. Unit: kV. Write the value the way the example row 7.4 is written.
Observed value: 22.5
